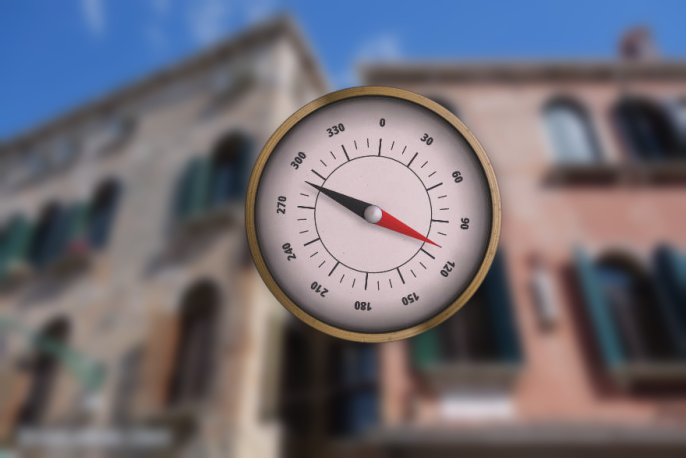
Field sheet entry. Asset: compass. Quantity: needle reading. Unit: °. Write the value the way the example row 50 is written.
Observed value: 110
